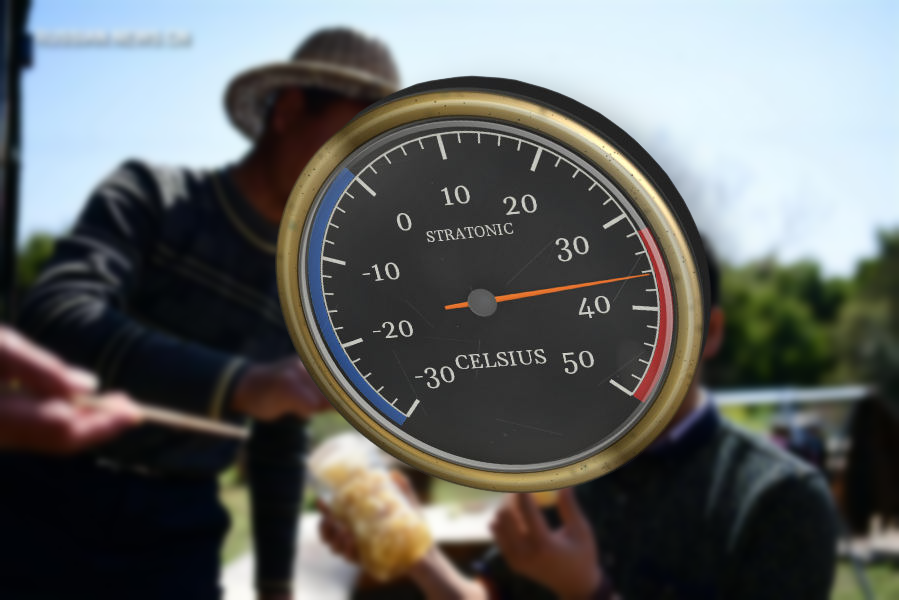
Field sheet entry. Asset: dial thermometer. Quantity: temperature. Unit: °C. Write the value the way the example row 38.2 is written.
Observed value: 36
